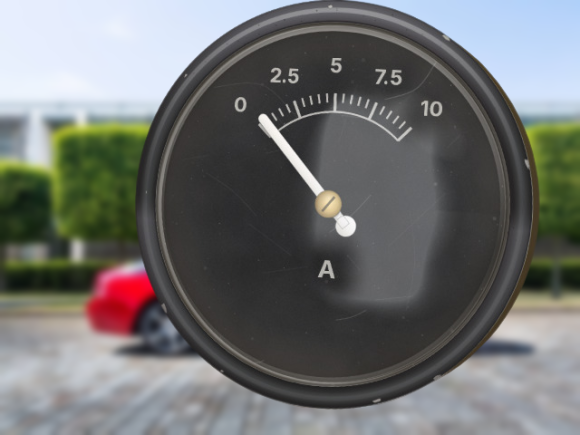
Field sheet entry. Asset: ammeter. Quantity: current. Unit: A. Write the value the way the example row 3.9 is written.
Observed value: 0.5
